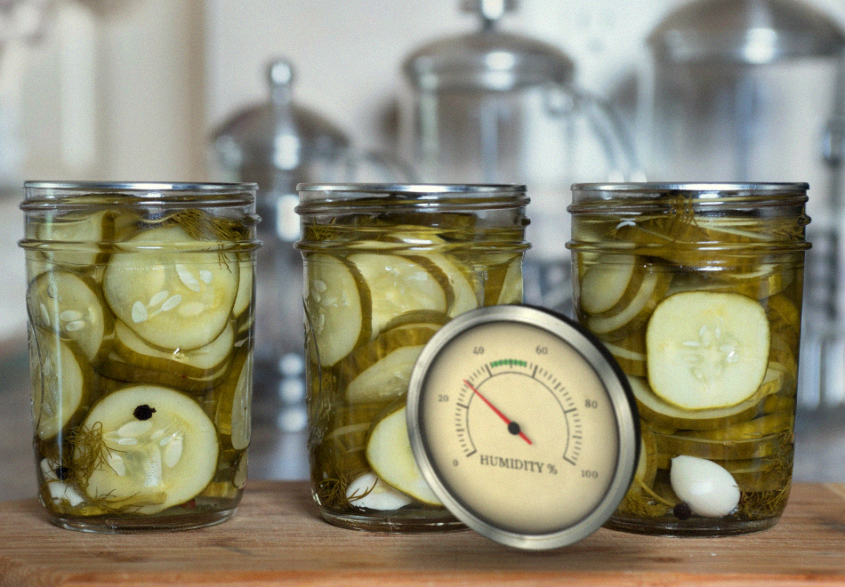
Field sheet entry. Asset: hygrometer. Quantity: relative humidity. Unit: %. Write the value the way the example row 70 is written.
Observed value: 30
